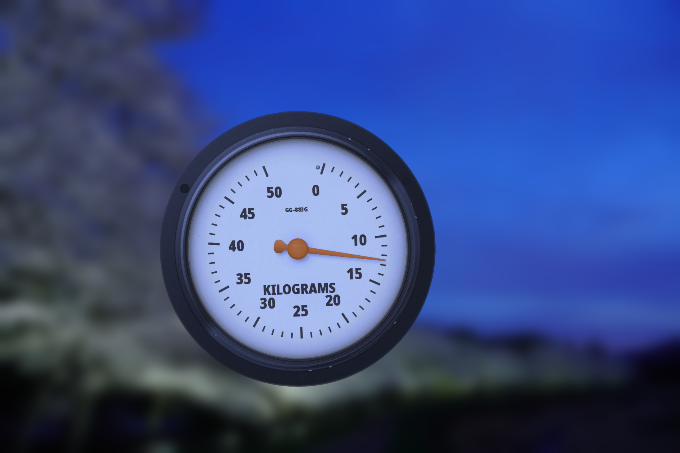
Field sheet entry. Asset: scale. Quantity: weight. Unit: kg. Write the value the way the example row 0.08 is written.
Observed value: 12.5
